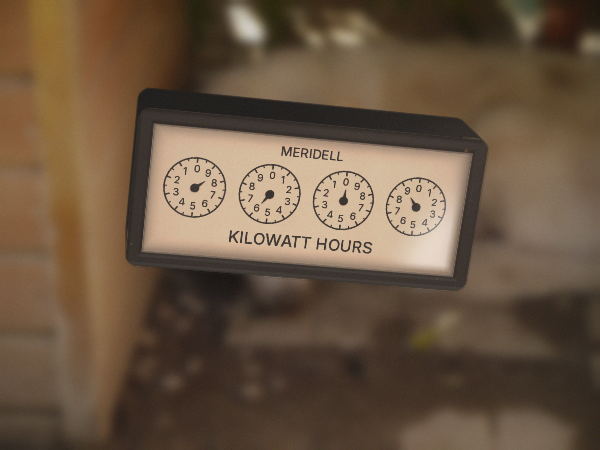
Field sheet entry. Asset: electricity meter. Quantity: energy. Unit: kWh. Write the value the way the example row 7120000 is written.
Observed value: 8599
